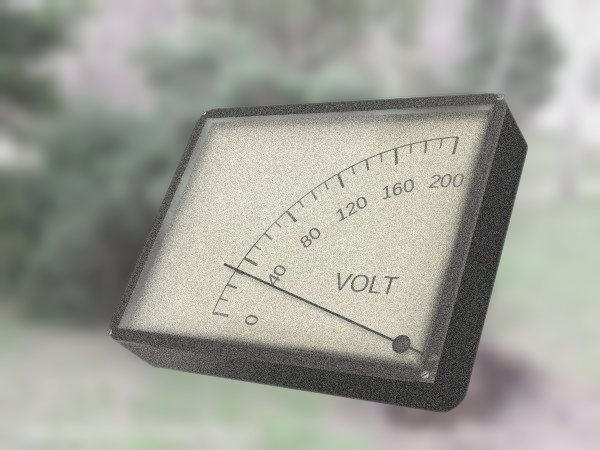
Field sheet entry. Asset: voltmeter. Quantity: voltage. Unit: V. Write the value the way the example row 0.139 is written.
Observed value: 30
